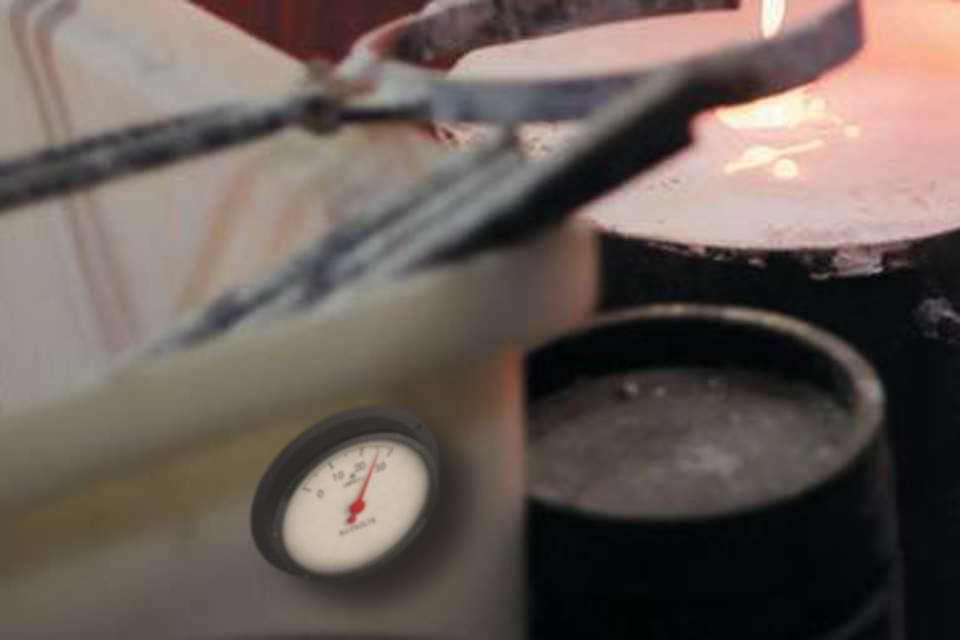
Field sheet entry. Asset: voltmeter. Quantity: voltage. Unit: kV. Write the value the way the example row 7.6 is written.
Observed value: 25
